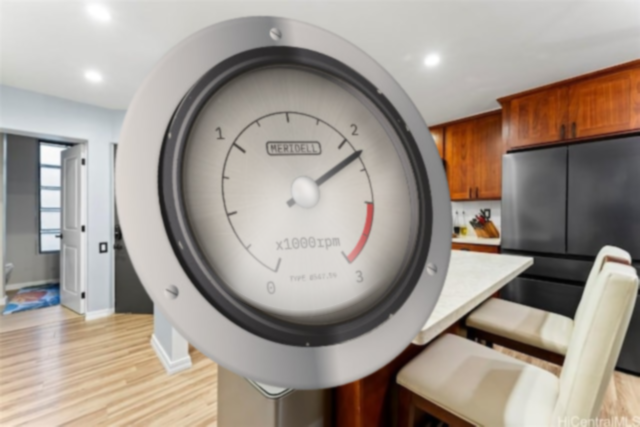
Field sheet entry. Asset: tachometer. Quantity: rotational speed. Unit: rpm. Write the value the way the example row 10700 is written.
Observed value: 2125
